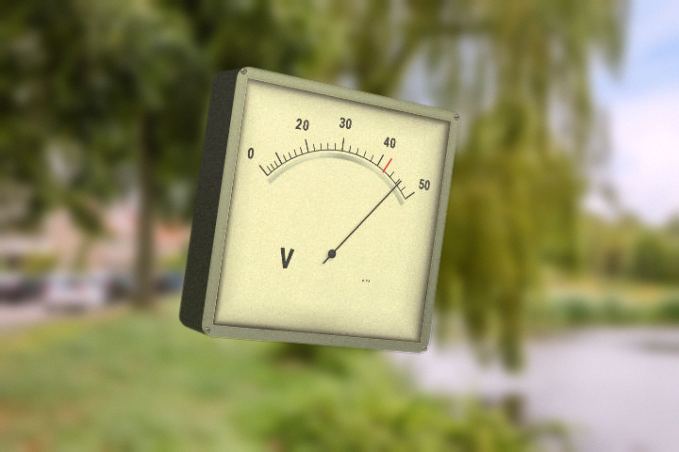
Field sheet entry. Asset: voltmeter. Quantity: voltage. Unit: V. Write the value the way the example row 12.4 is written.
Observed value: 46
